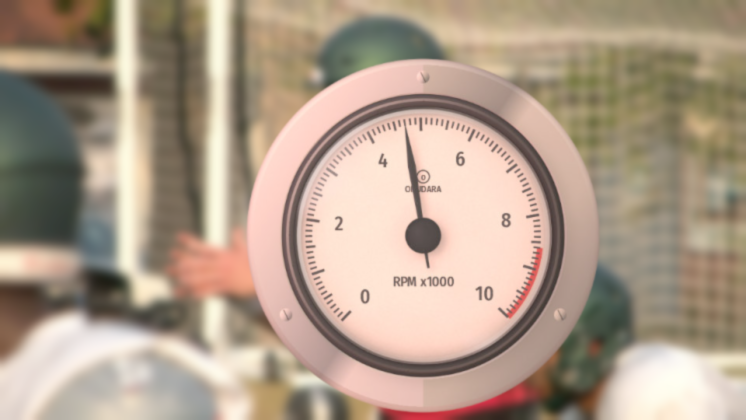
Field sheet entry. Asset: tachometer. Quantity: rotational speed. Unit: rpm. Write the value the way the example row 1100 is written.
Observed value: 4700
